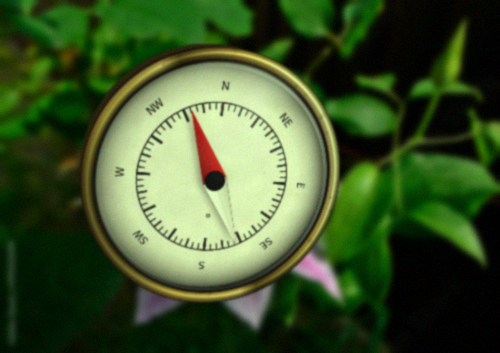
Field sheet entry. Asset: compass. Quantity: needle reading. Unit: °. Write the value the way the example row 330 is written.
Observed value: 335
